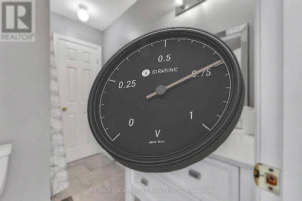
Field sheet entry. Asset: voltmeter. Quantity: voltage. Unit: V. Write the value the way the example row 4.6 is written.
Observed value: 0.75
